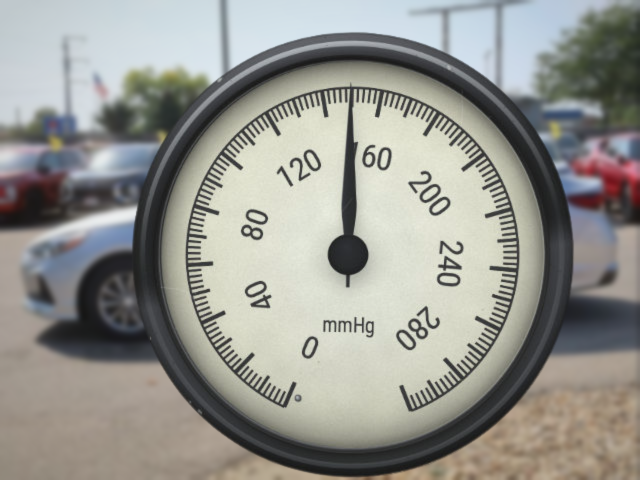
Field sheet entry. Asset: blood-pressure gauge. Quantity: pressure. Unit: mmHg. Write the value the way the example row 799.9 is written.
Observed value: 150
